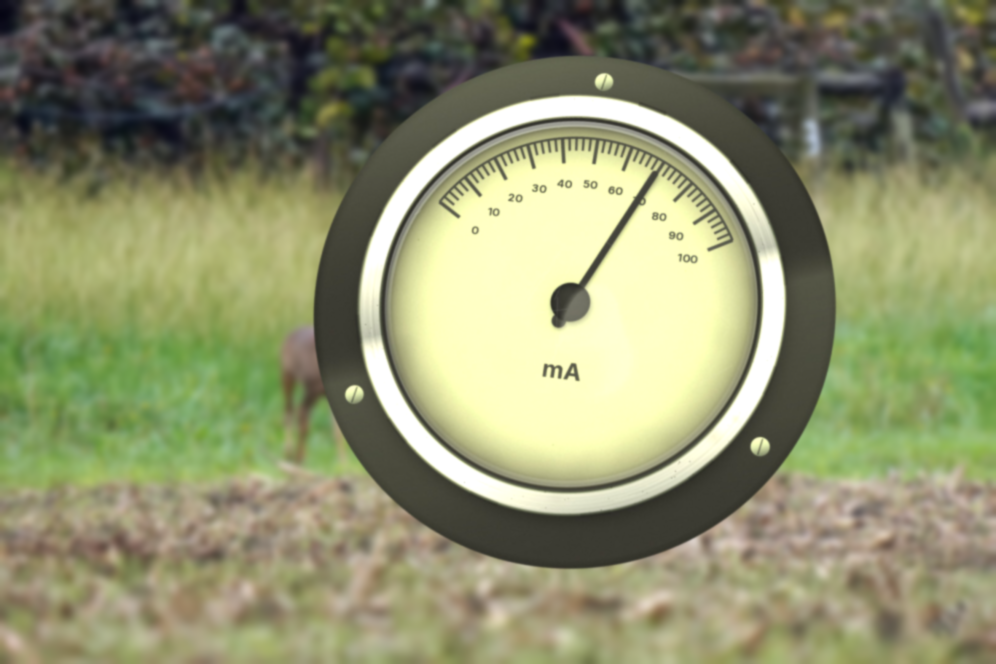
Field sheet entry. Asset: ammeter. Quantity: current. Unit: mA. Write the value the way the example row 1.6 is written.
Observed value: 70
